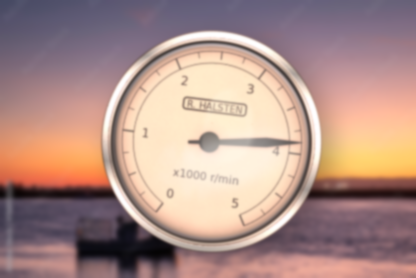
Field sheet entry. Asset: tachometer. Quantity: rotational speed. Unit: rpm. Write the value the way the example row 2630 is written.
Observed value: 3875
